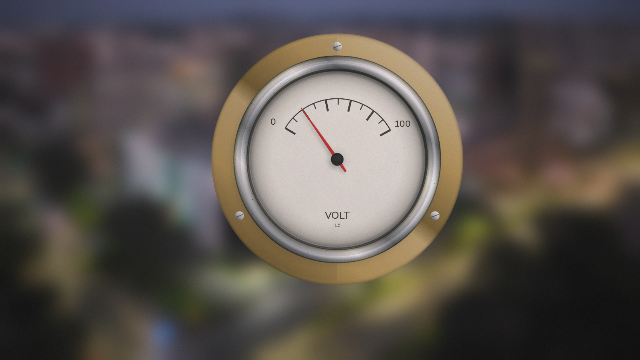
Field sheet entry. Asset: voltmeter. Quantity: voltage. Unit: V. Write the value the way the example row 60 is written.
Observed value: 20
